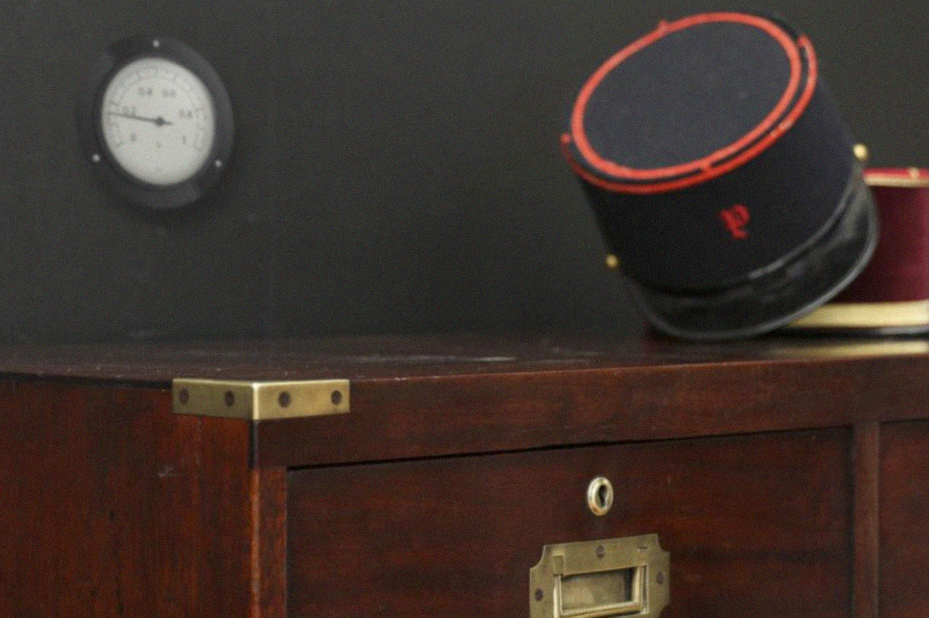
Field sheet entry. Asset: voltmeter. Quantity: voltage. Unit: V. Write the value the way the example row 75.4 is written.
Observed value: 0.15
